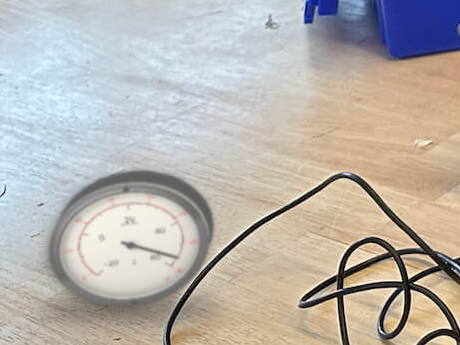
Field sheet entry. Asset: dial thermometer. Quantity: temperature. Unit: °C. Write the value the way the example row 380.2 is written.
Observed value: 55
